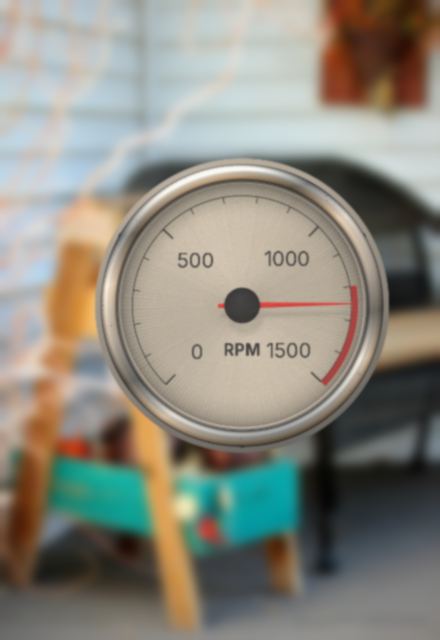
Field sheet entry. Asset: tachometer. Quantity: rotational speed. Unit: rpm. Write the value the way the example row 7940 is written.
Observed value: 1250
